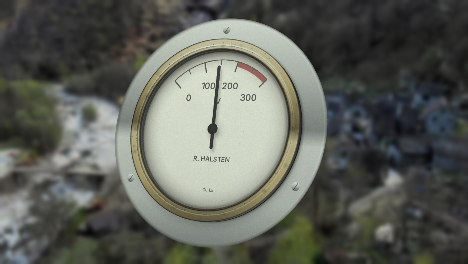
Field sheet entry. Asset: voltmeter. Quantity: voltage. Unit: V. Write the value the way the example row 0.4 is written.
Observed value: 150
